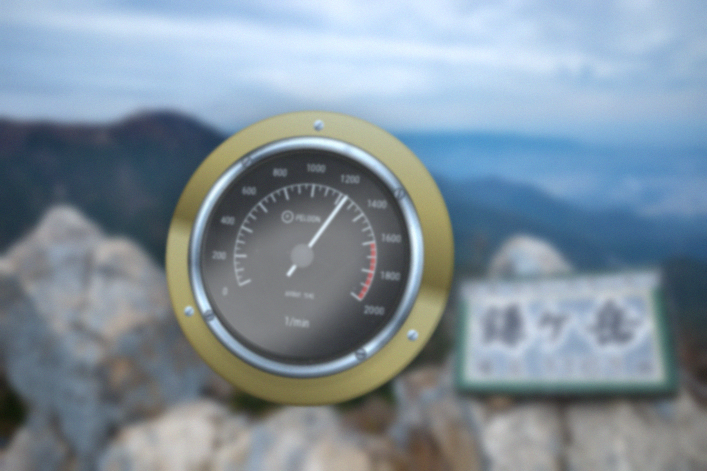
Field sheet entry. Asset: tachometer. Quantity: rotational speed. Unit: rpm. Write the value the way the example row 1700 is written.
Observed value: 1250
